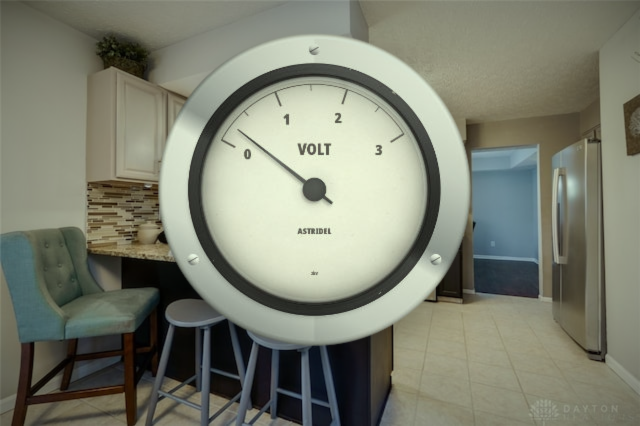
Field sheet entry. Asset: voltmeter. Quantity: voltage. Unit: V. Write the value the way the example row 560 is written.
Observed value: 0.25
